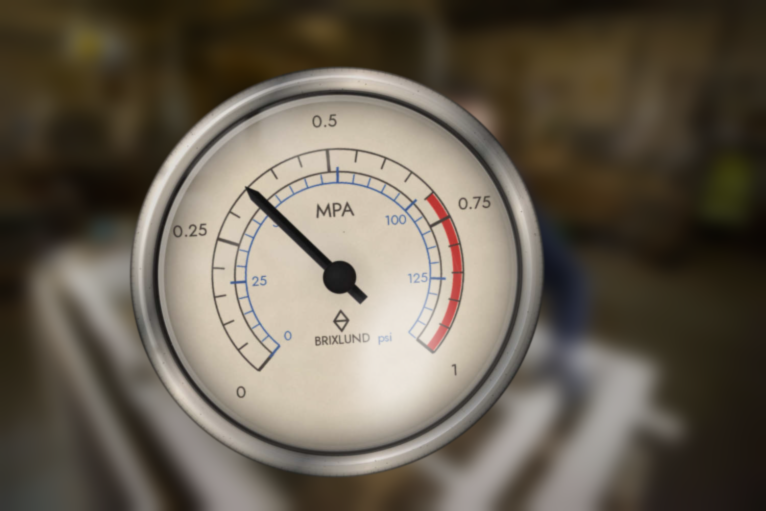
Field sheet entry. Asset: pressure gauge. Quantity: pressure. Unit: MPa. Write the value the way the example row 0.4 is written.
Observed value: 0.35
